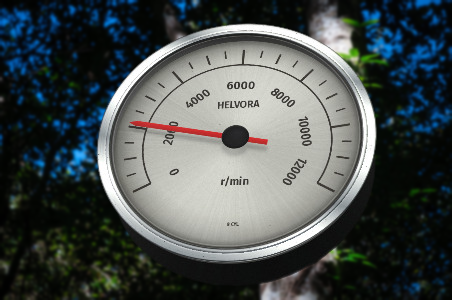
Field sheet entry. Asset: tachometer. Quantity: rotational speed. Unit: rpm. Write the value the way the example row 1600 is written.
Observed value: 2000
